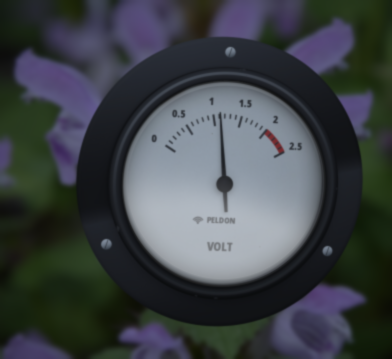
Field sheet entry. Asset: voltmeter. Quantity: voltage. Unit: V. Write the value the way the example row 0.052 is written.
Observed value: 1.1
